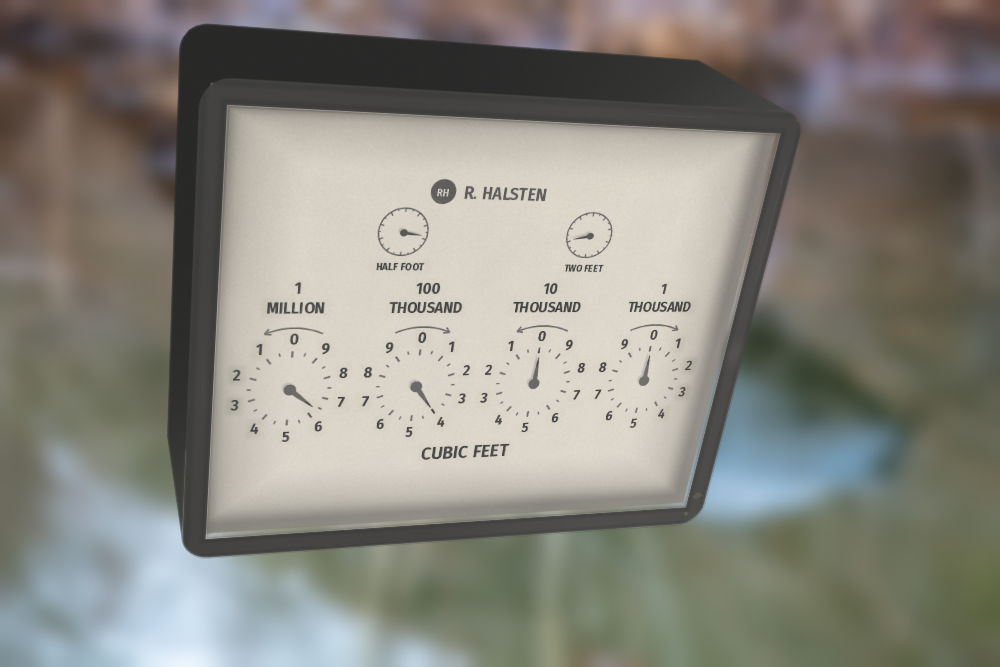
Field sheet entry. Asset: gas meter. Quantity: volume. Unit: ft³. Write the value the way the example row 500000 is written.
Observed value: 640000
